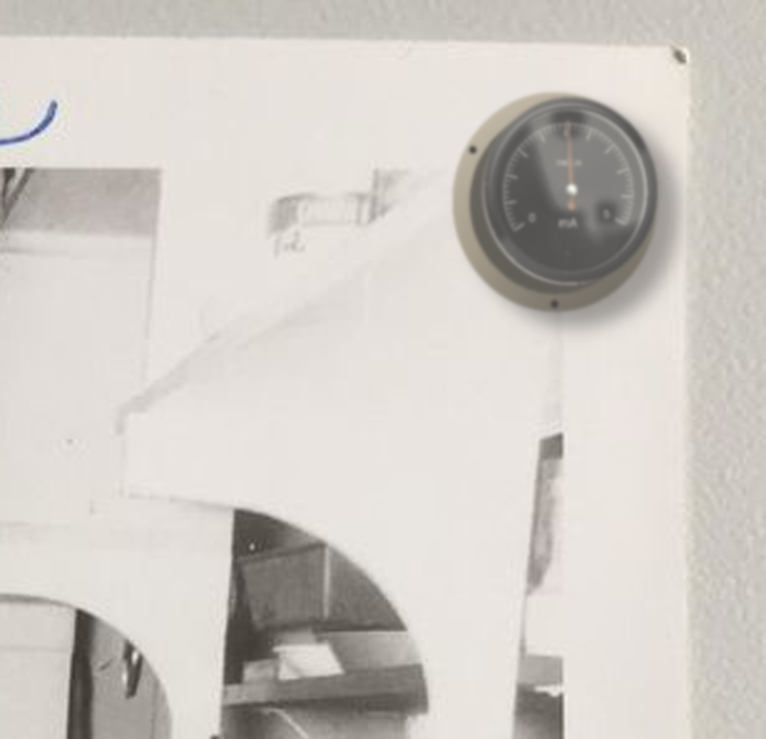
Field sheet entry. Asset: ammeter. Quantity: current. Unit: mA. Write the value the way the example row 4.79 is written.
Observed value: 2.5
